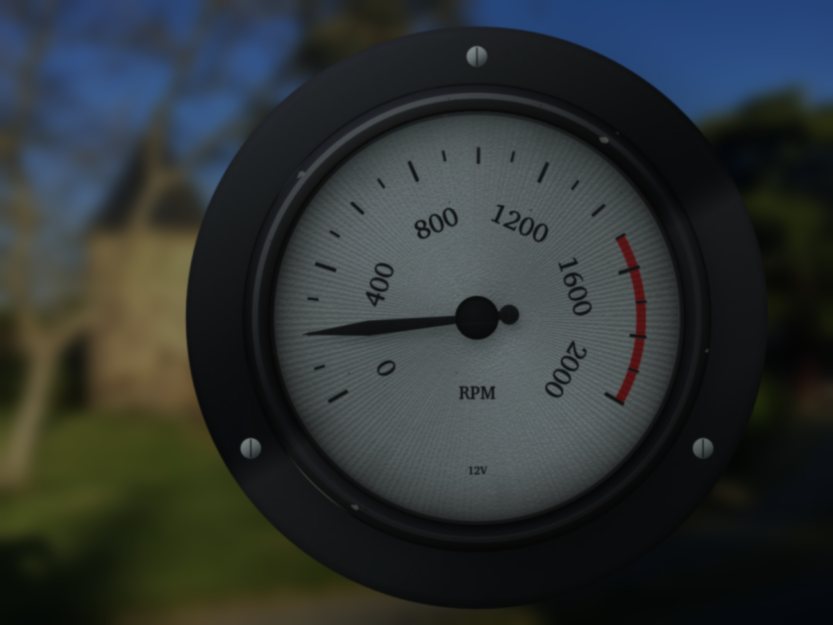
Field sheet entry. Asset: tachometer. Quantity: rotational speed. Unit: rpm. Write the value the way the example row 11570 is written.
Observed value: 200
